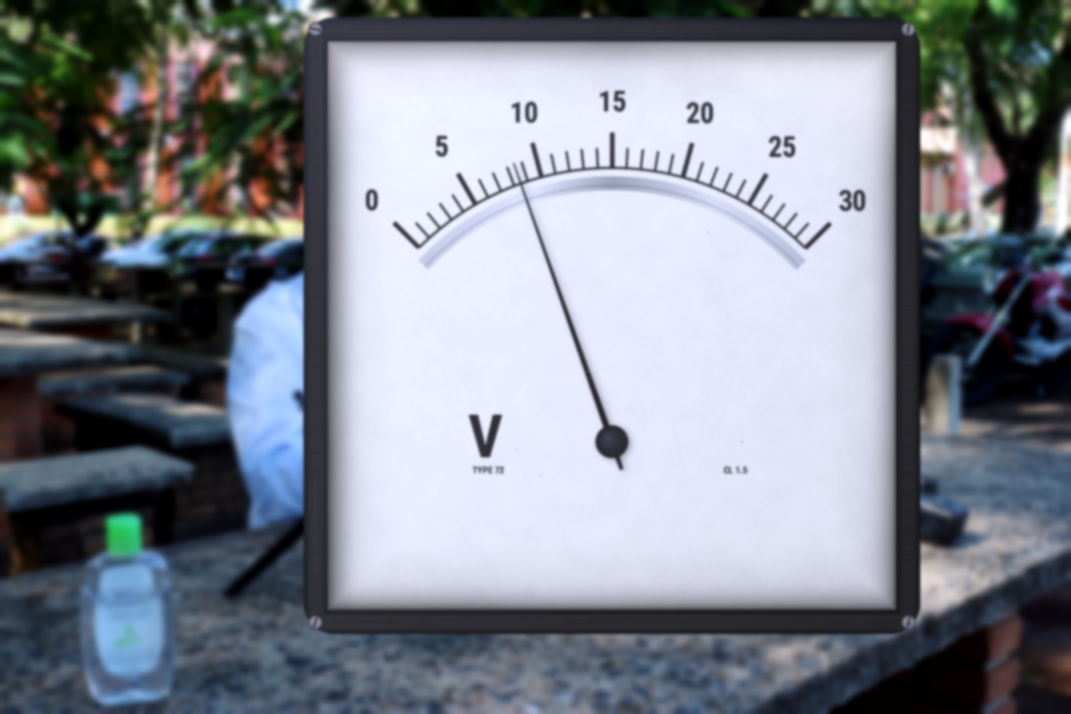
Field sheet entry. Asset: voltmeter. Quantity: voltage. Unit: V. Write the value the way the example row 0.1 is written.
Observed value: 8.5
